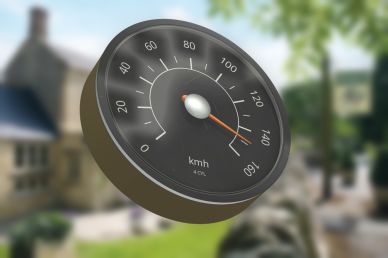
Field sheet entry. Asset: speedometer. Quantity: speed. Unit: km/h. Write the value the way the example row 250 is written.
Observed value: 150
